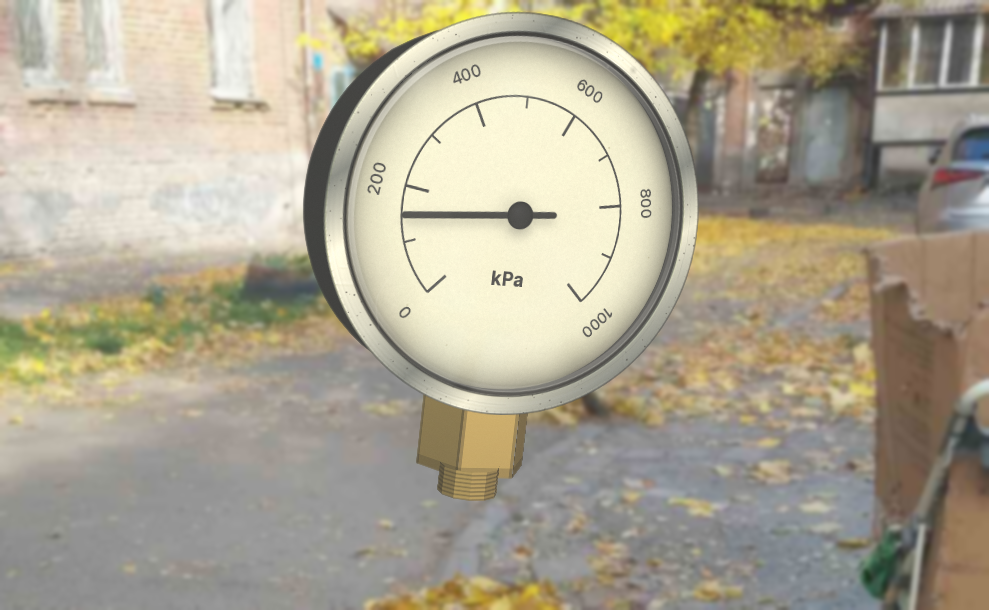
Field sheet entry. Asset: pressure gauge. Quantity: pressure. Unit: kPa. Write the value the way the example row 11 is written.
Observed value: 150
